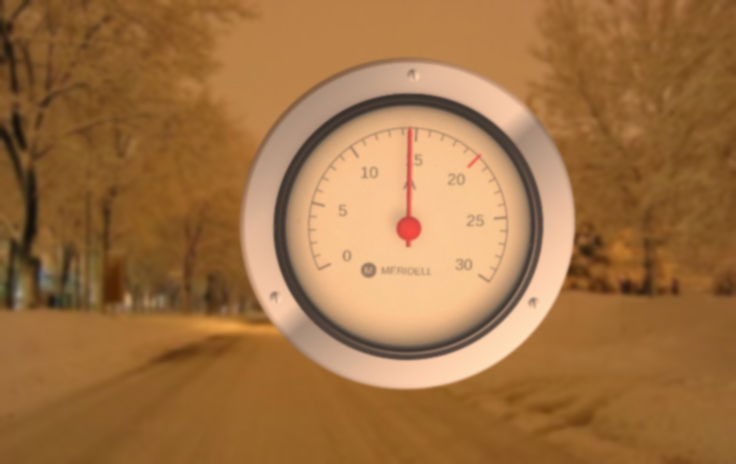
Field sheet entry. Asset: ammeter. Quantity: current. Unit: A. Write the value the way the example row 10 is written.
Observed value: 14.5
